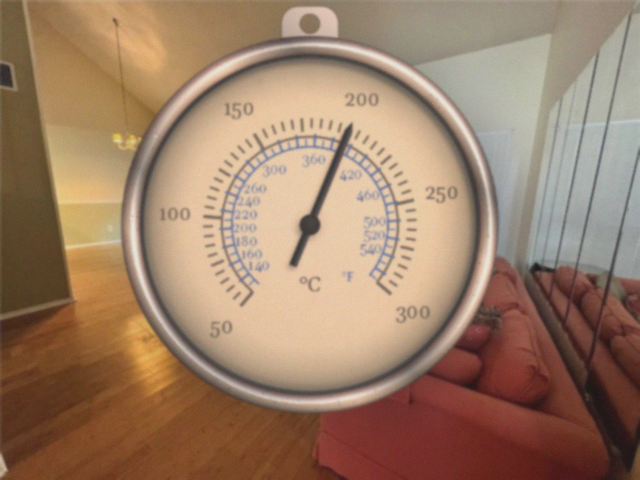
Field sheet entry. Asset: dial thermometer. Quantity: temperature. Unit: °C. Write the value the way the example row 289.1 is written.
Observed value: 200
